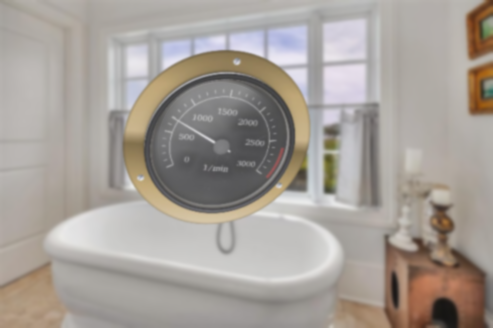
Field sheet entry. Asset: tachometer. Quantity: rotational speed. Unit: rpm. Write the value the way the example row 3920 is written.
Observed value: 700
